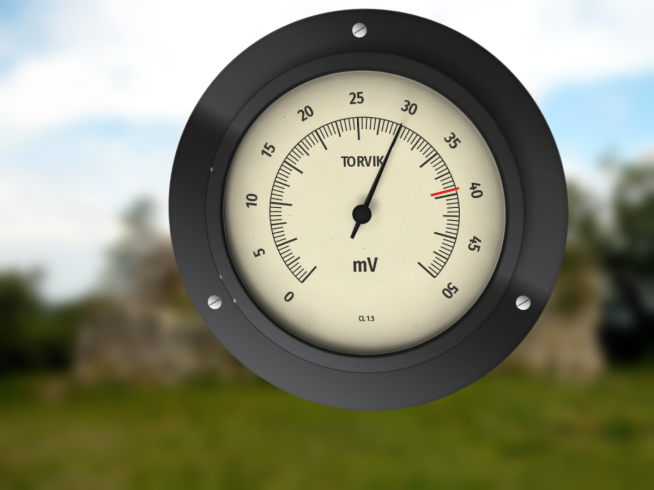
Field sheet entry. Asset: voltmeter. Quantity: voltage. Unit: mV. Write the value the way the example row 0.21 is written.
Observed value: 30
